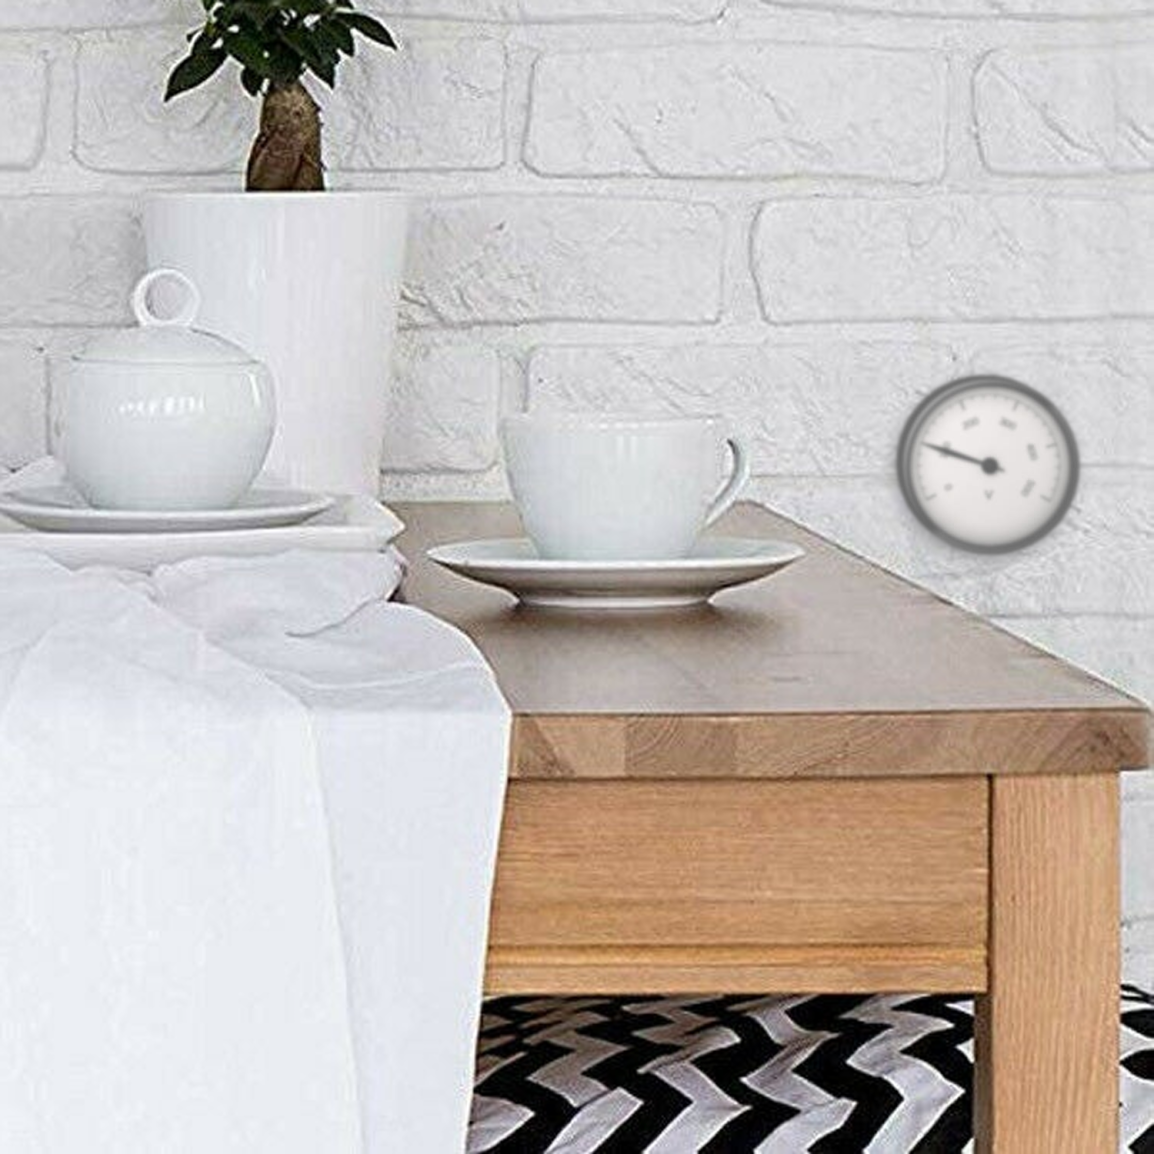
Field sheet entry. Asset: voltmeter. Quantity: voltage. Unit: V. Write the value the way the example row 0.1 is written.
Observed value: 100
